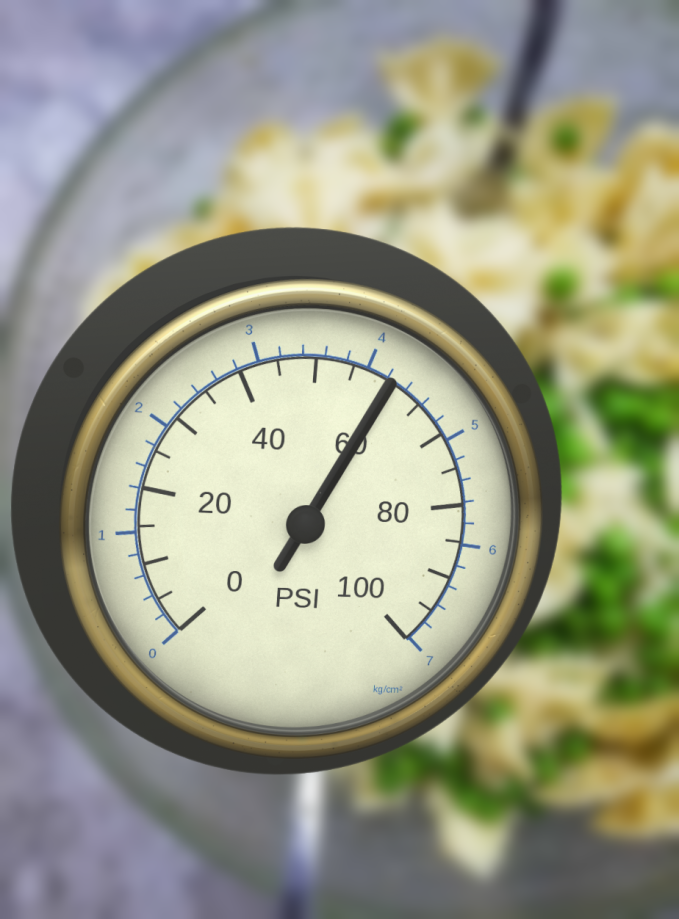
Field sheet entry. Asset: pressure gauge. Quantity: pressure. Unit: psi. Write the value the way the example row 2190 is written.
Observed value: 60
